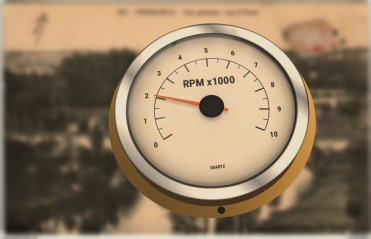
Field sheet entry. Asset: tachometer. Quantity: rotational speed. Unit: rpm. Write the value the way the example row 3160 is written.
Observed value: 2000
